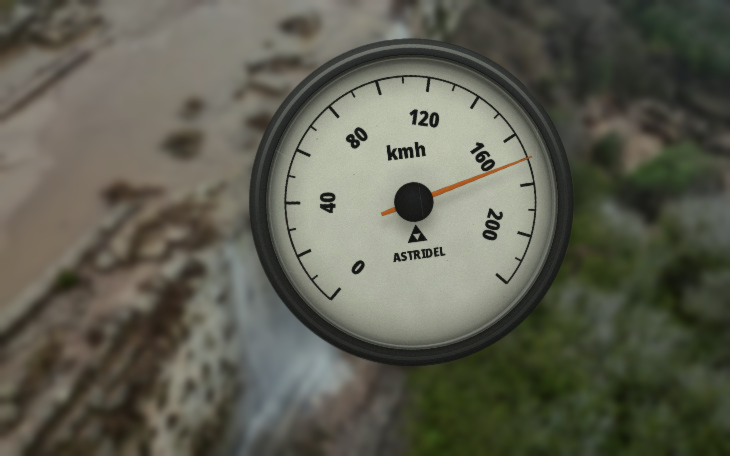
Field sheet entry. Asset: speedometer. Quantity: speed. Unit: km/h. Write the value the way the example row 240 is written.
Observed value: 170
